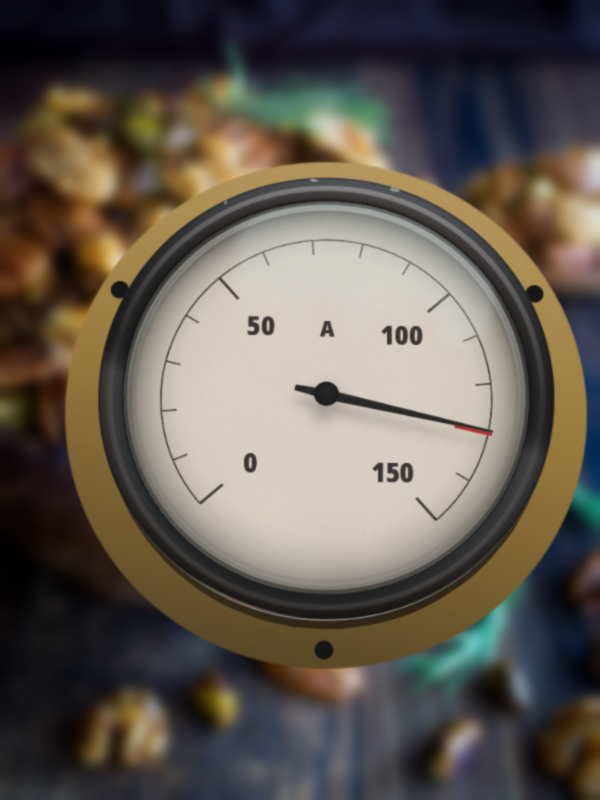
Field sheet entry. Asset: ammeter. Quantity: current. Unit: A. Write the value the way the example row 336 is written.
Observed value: 130
